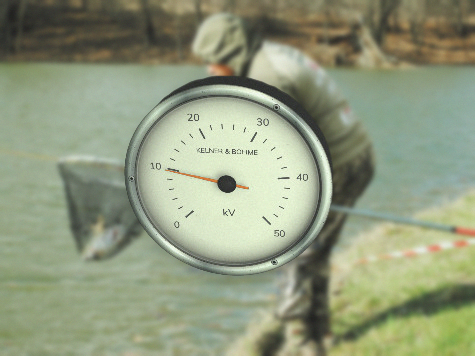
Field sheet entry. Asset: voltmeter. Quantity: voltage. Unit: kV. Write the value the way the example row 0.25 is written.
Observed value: 10
